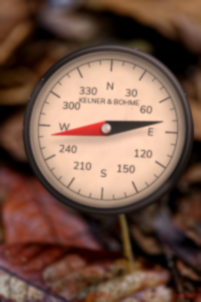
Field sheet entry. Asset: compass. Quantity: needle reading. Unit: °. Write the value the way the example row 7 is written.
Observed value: 260
